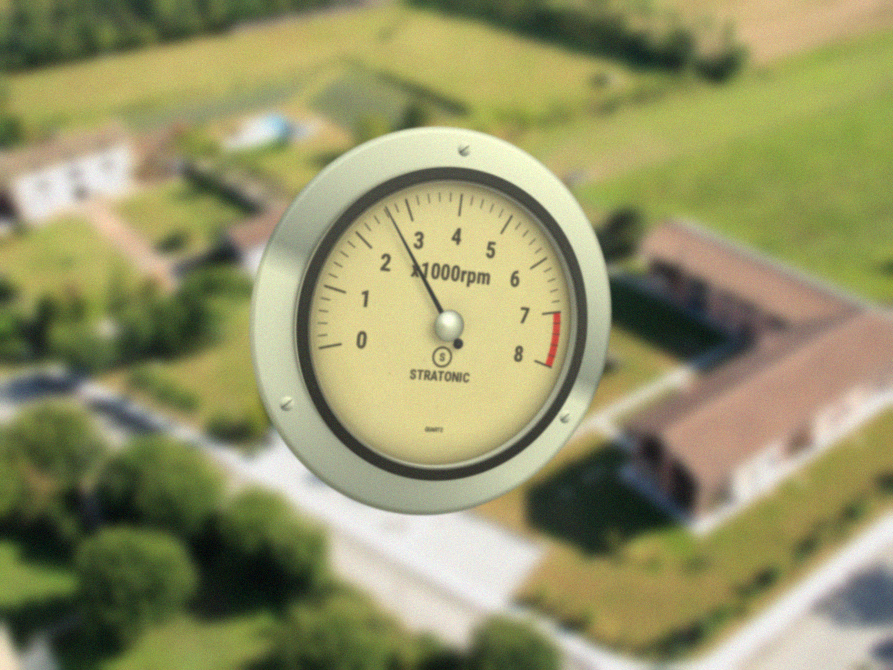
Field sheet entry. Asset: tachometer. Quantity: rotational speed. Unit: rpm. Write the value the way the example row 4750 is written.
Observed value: 2600
